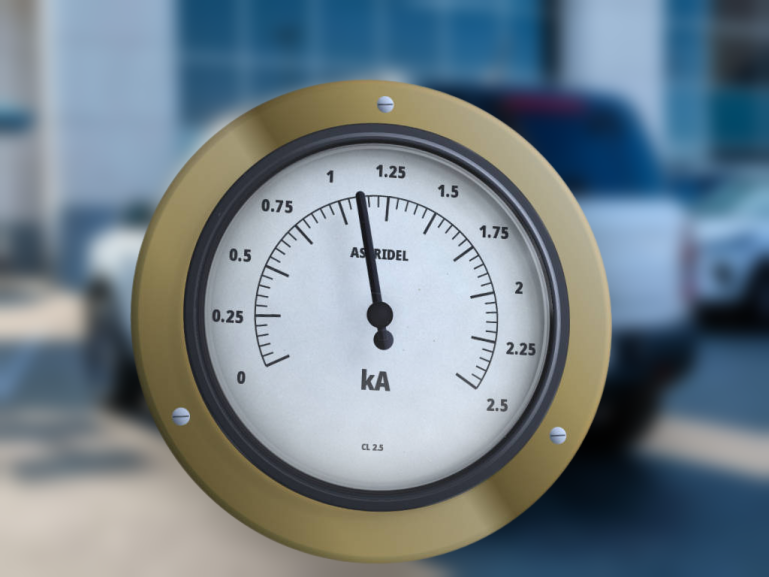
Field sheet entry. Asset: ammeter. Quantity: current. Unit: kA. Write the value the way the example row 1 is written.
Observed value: 1.1
